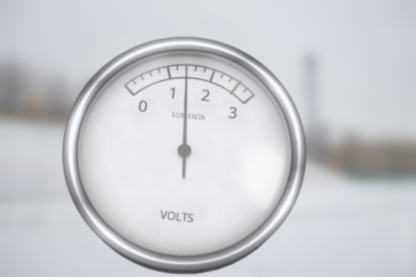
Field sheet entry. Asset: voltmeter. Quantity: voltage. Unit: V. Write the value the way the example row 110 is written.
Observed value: 1.4
